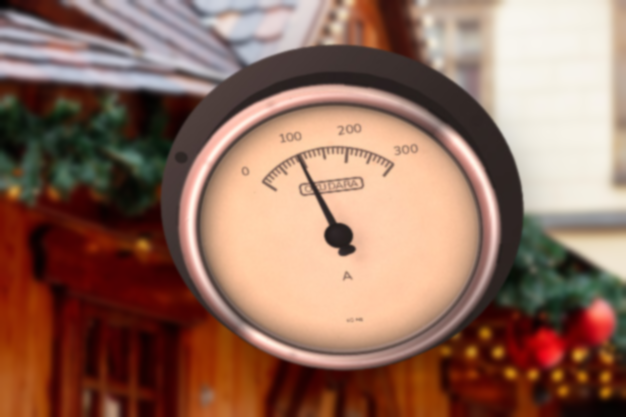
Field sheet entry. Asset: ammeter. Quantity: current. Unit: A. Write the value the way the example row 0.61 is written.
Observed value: 100
